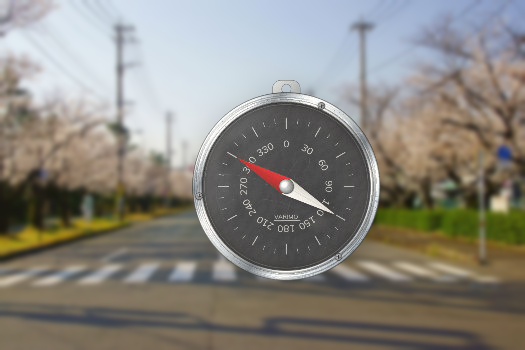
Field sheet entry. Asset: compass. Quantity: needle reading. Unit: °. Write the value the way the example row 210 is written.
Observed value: 300
